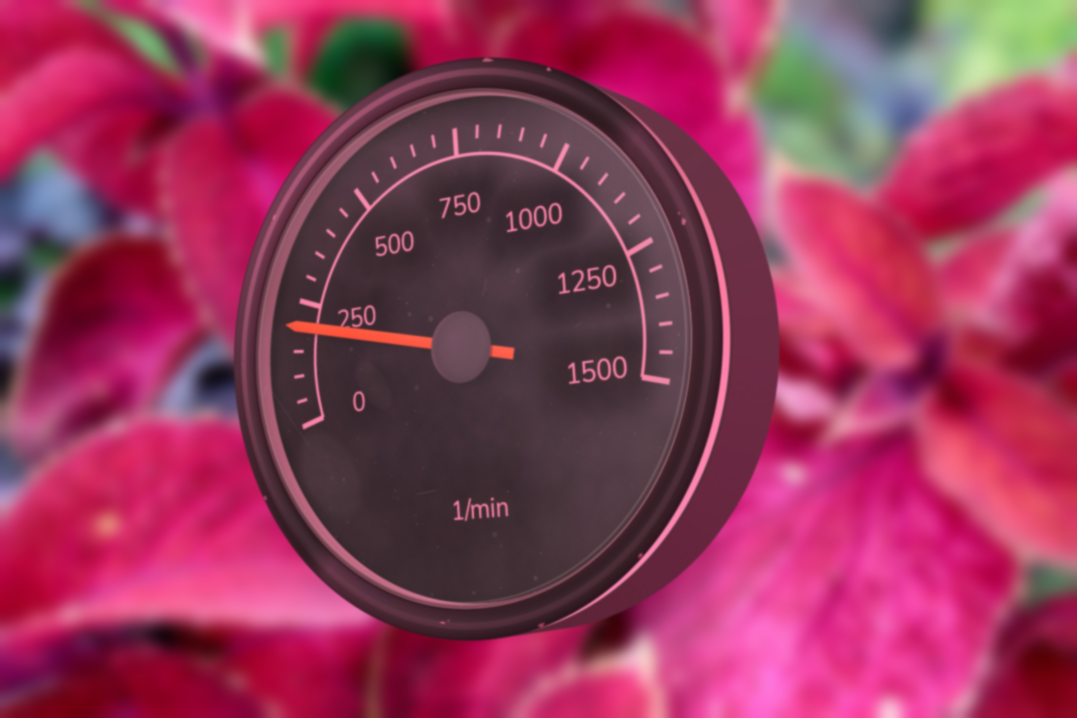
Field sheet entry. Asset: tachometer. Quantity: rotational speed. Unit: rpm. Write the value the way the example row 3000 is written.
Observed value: 200
